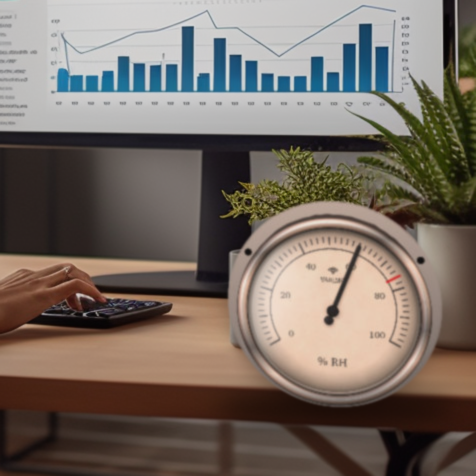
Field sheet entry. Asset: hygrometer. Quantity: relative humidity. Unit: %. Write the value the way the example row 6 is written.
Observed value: 60
